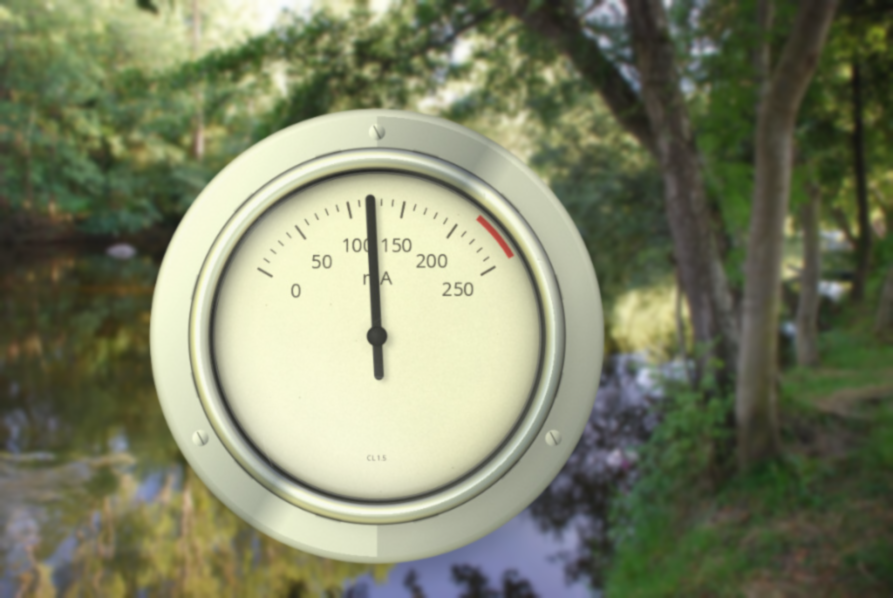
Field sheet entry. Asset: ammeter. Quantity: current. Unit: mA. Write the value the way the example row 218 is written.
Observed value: 120
